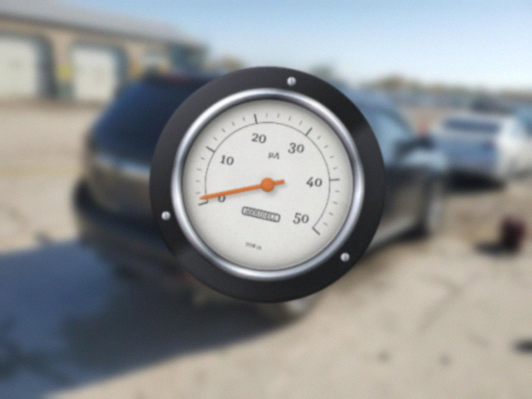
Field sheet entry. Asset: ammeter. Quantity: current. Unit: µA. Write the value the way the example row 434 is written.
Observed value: 1
